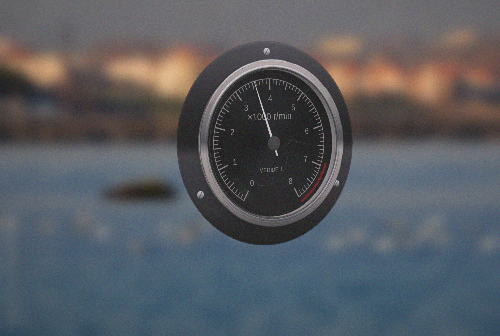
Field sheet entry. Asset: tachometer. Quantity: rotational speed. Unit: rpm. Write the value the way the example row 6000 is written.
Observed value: 3500
